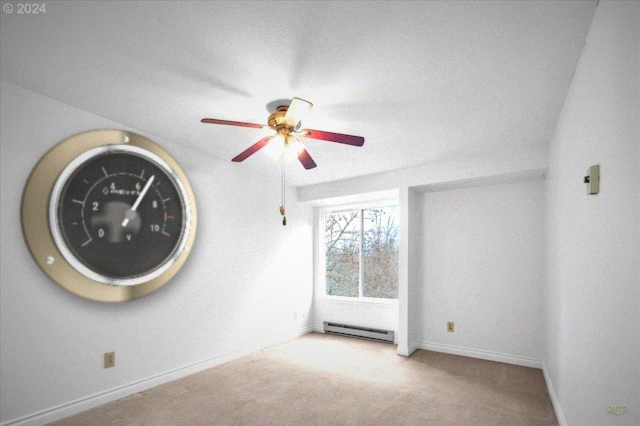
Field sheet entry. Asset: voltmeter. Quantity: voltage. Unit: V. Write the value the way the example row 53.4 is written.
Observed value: 6.5
